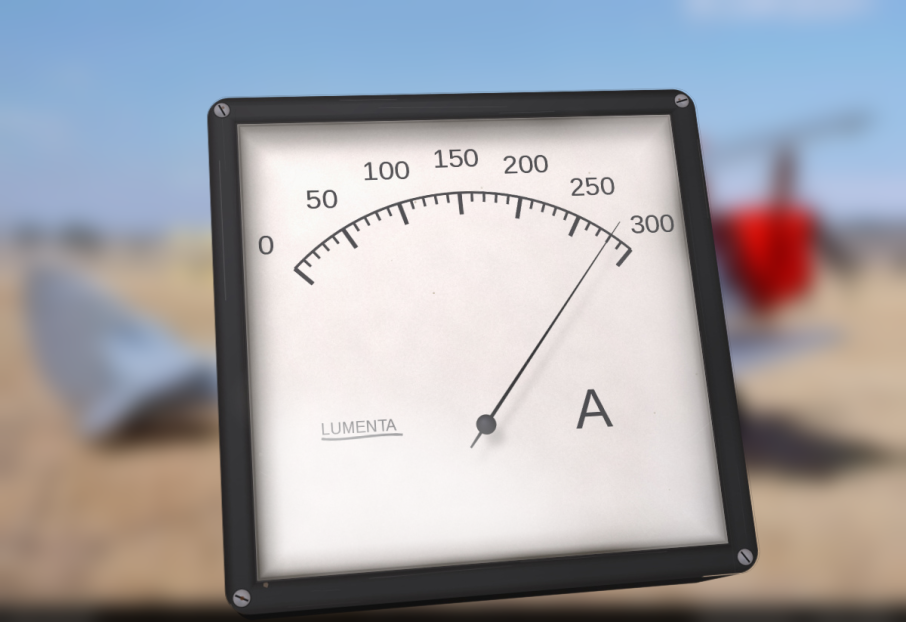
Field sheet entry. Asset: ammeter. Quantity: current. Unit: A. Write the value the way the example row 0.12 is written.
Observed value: 280
